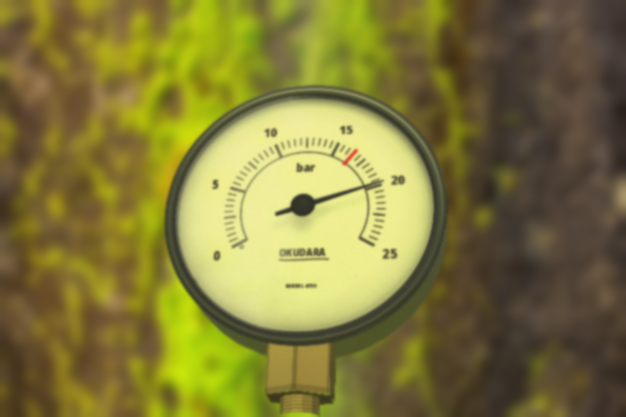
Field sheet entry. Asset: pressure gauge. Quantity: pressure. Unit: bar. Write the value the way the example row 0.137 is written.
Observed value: 20
